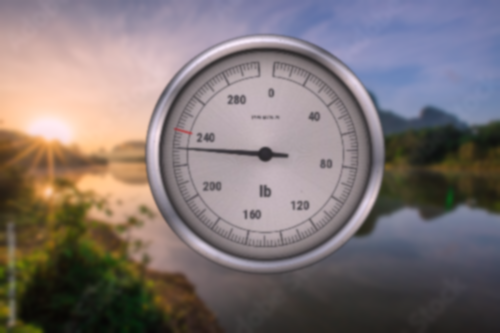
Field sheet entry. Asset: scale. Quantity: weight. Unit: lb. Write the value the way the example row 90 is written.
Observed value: 230
